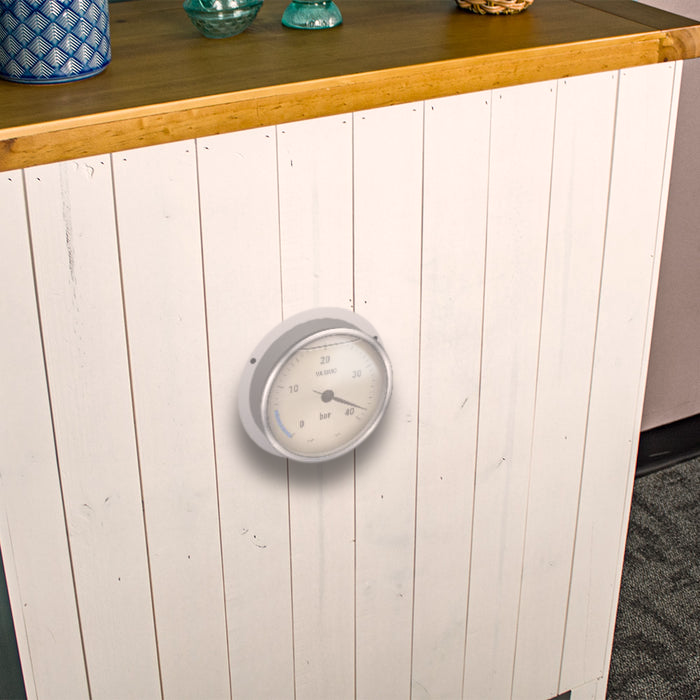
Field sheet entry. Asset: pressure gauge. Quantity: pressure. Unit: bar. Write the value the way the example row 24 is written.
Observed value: 38
